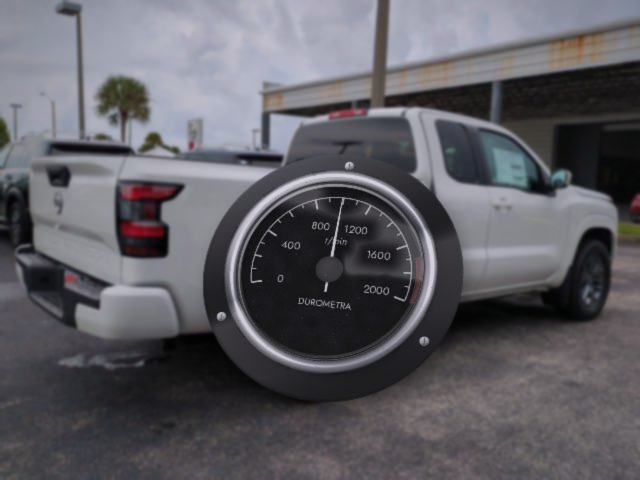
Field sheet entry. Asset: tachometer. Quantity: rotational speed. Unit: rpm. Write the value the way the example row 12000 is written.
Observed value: 1000
